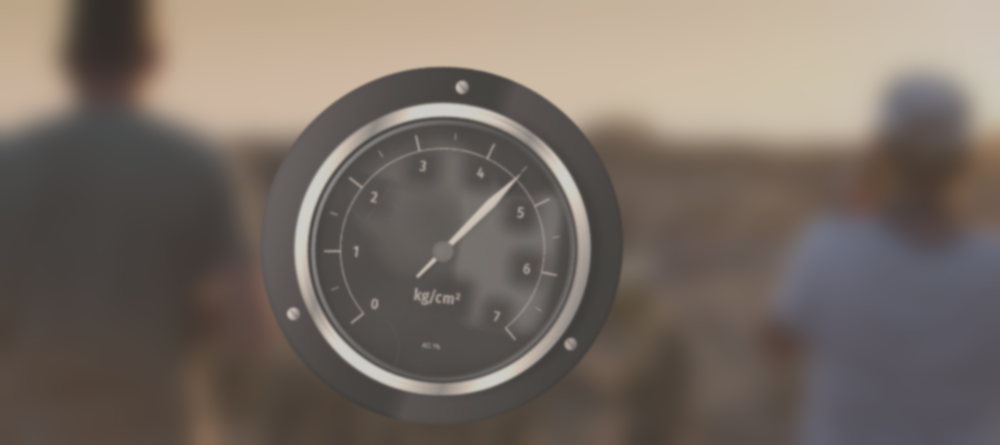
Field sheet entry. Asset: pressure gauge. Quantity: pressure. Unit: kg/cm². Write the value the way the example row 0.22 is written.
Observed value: 4.5
